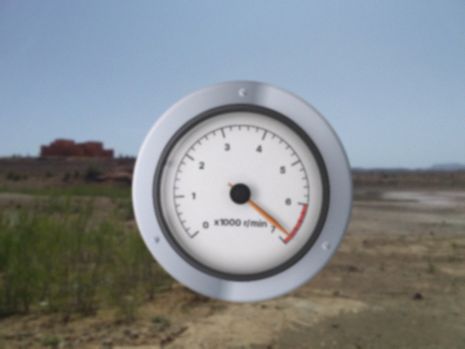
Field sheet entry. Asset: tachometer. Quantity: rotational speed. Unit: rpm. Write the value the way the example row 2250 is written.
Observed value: 6800
